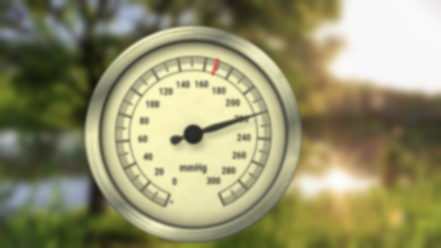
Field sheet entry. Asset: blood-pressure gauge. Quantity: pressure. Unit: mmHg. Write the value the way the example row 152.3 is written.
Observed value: 220
